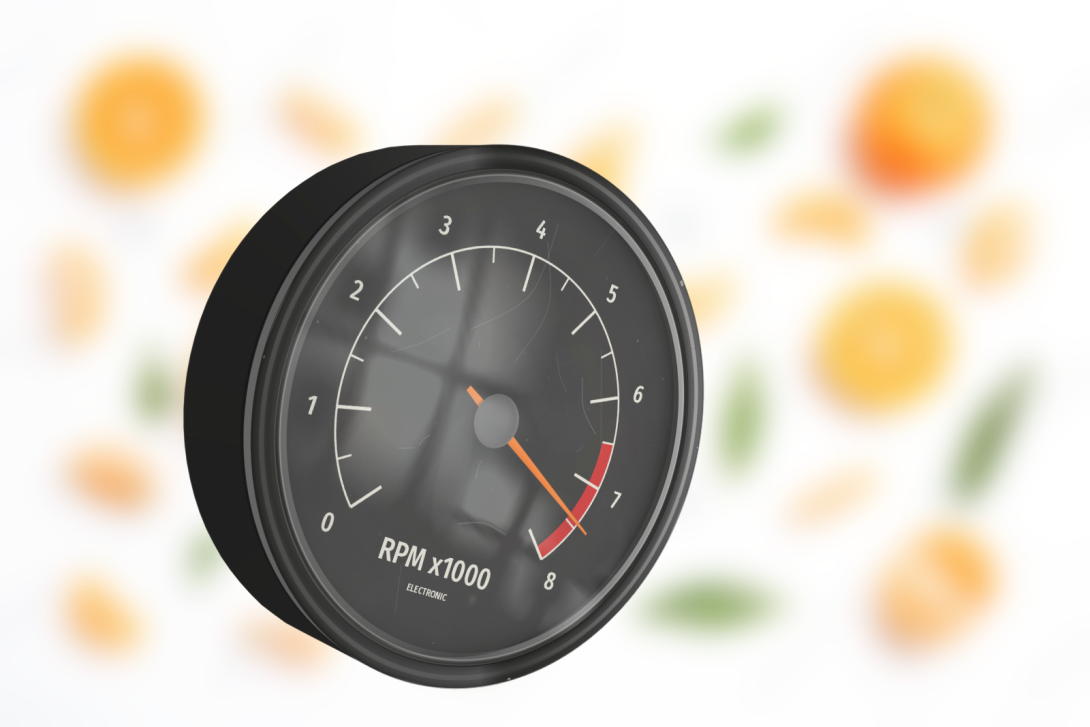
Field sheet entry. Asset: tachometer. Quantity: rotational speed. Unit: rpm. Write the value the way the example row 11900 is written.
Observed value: 7500
